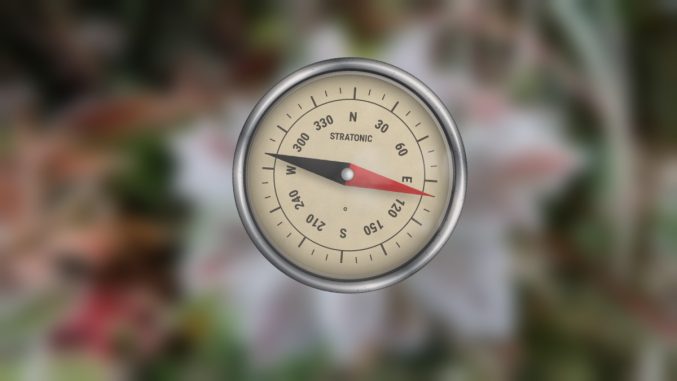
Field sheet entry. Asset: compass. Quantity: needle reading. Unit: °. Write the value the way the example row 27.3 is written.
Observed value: 100
